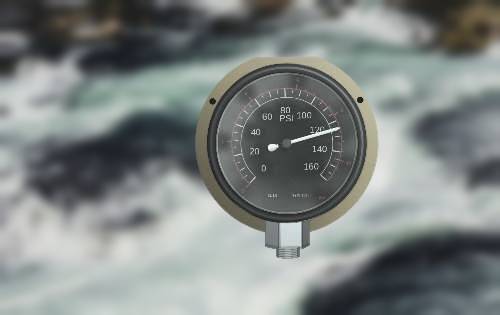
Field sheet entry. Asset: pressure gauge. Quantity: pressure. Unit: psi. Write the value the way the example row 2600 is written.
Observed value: 125
